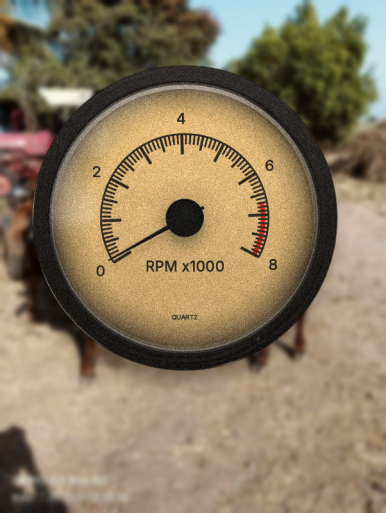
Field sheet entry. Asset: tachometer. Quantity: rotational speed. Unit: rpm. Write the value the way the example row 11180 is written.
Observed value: 100
